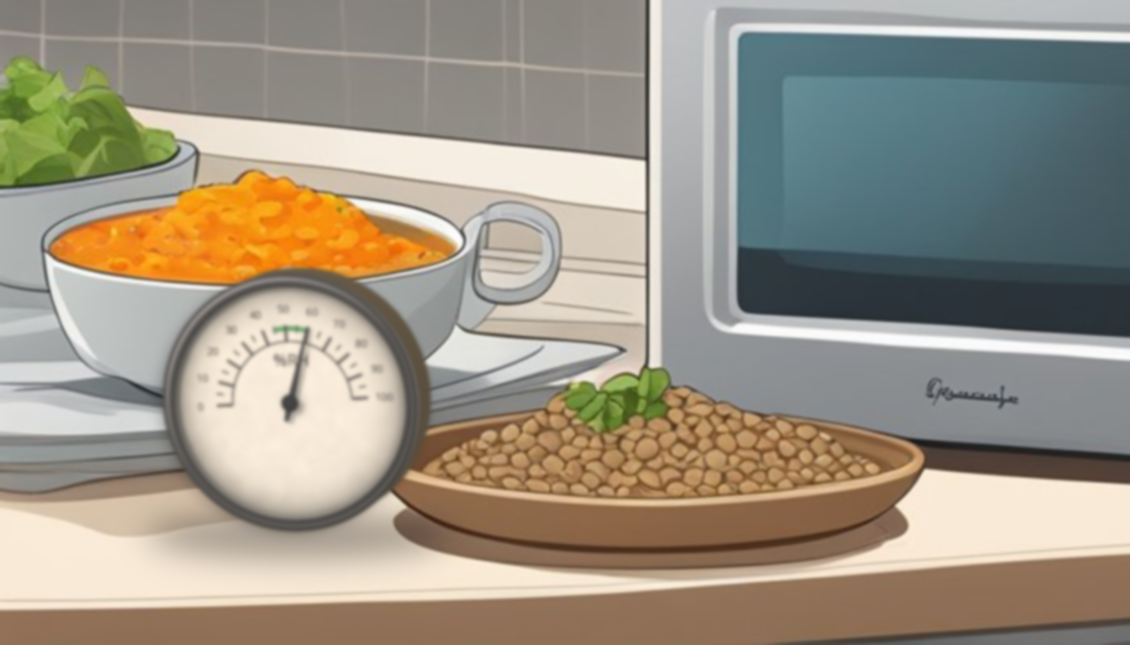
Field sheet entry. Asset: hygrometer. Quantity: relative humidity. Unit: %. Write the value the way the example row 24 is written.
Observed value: 60
